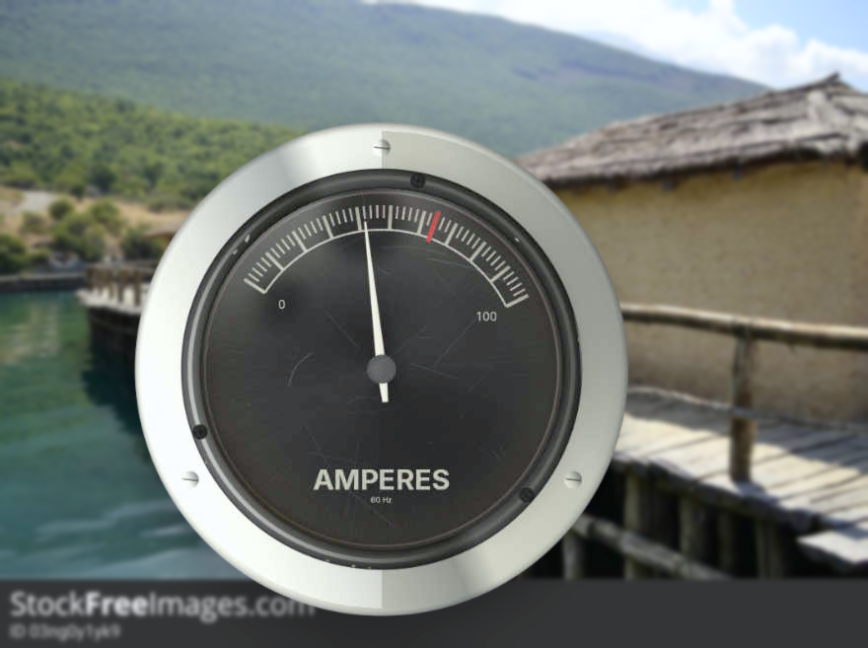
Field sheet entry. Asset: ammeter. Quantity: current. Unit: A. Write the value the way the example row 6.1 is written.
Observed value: 42
